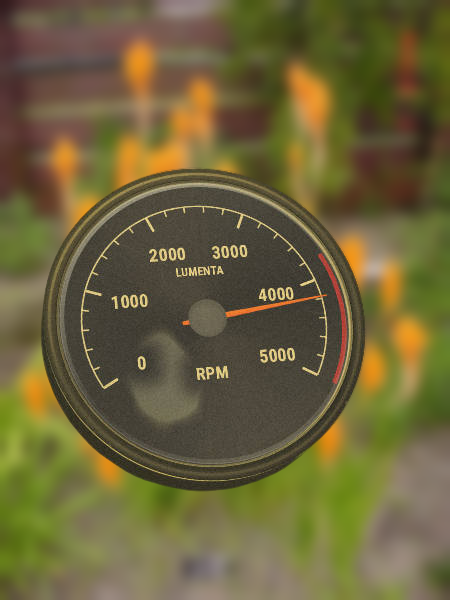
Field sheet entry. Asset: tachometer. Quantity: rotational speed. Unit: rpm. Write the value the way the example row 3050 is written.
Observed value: 4200
